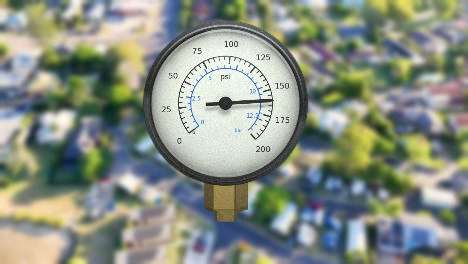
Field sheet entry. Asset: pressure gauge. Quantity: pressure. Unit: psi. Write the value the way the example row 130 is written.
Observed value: 160
